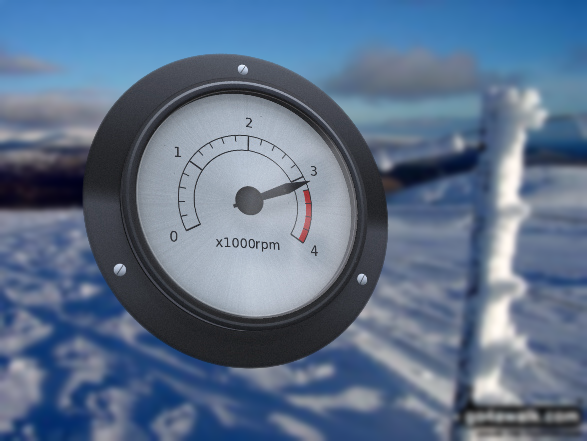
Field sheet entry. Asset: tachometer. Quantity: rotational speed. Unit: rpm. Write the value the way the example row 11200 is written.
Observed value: 3100
